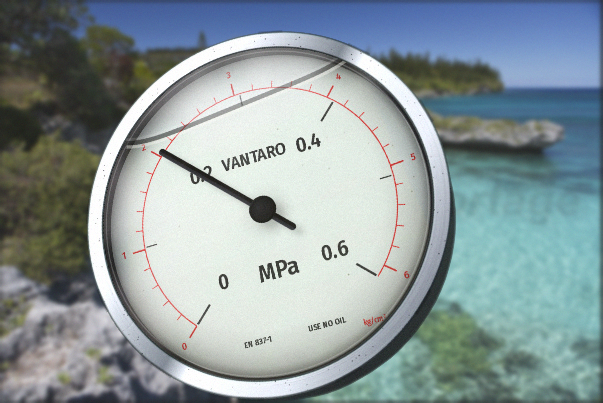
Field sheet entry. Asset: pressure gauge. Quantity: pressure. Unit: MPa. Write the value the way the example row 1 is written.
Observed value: 0.2
